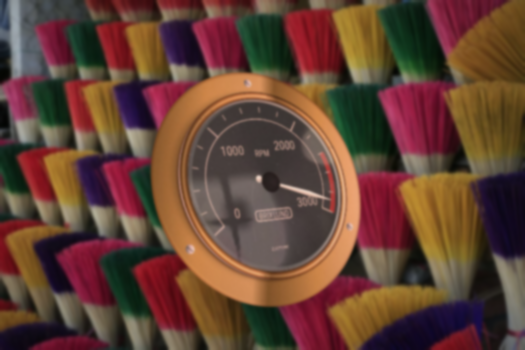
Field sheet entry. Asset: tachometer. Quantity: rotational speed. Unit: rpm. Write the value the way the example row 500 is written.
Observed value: 2900
